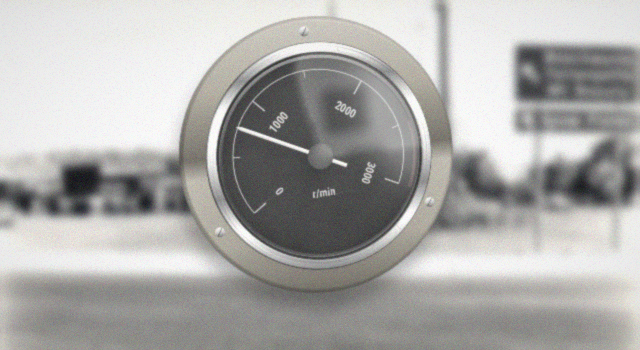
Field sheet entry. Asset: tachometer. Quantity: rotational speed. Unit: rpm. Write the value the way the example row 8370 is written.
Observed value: 750
